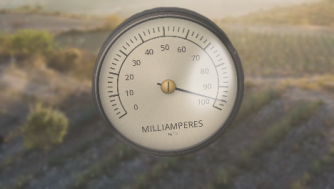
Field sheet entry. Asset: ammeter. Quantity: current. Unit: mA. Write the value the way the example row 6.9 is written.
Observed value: 96
